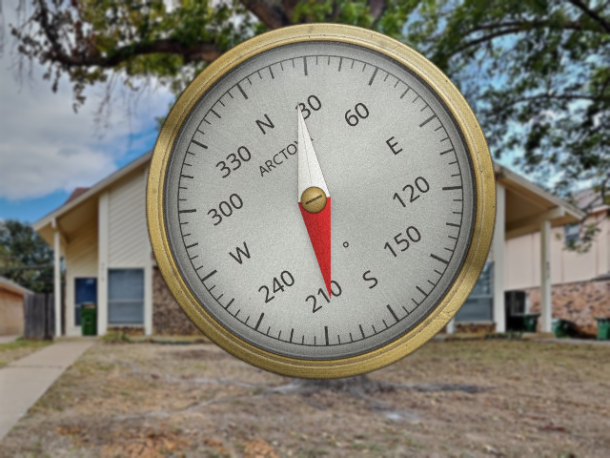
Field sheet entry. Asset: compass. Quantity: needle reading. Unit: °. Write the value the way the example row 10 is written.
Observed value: 205
